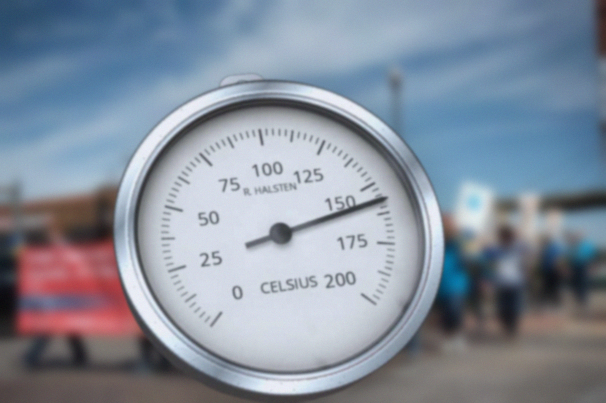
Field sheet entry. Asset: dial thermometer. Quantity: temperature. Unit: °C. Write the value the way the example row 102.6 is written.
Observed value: 157.5
